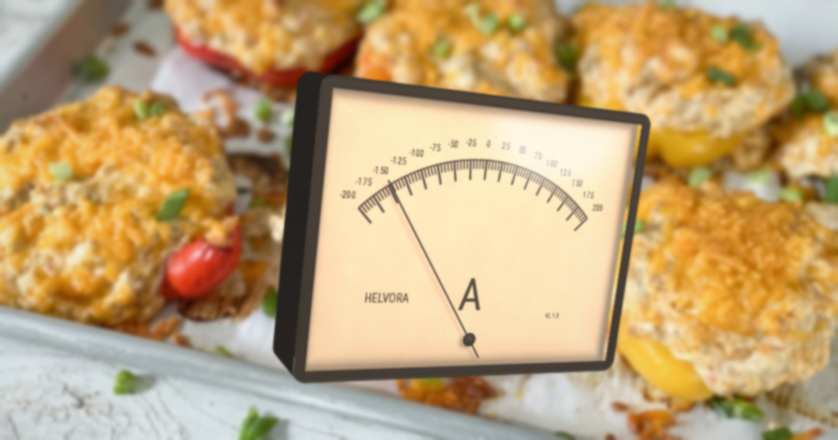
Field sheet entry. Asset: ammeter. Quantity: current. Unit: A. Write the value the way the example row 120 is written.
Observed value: -150
